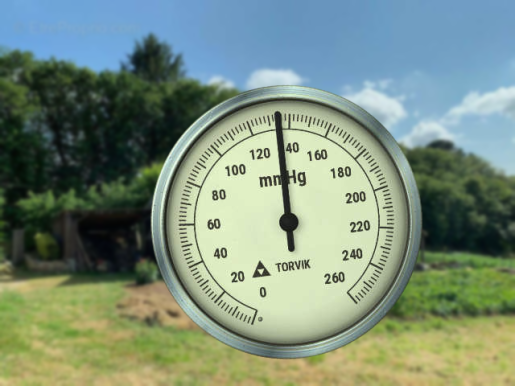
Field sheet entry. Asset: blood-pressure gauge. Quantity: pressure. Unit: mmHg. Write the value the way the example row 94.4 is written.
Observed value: 134
